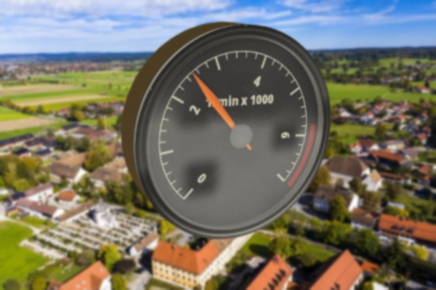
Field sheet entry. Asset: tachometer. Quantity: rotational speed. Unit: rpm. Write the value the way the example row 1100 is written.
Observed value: 2500
